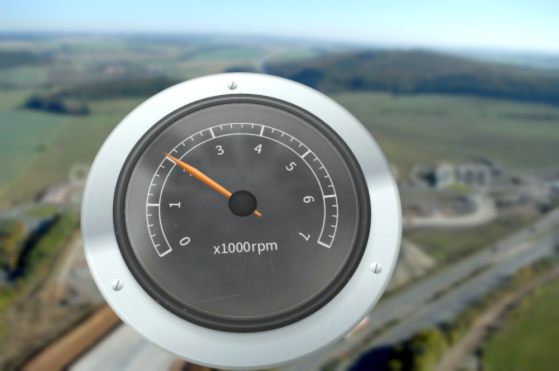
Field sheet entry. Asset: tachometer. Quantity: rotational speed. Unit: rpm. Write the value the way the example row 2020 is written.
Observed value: 2000
